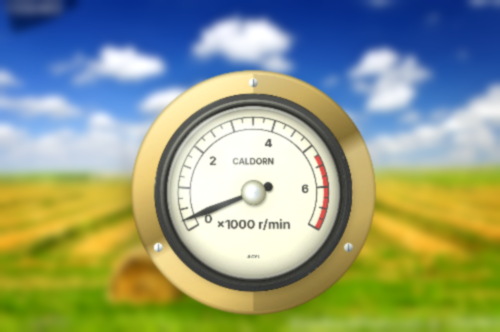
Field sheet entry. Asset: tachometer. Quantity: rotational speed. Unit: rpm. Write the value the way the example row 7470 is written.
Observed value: 250
